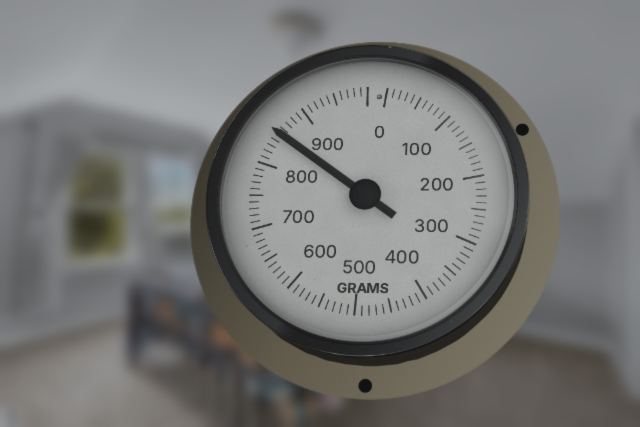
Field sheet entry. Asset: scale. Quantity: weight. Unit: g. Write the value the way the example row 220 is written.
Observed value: 850
